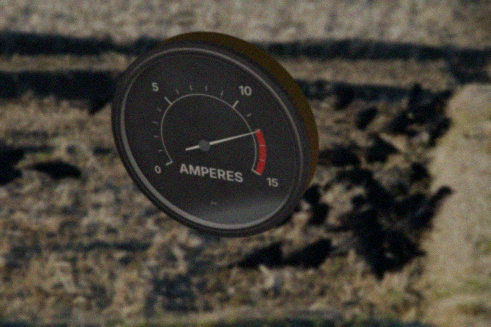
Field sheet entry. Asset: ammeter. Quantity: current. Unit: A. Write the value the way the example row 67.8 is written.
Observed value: 12
